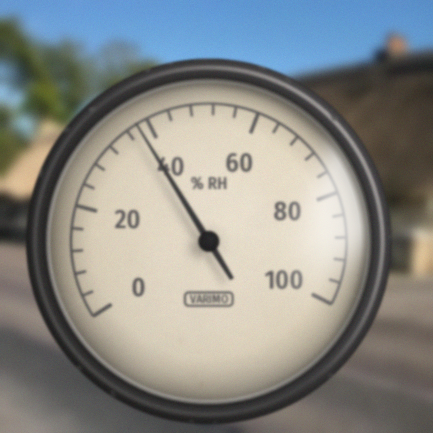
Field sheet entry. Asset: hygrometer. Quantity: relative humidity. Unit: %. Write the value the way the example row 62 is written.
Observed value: 38
